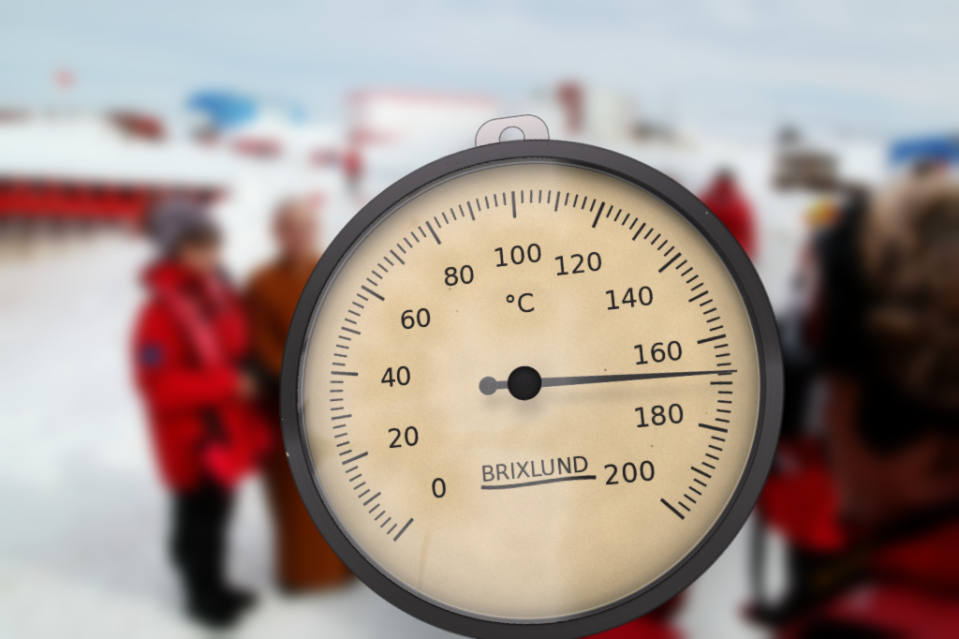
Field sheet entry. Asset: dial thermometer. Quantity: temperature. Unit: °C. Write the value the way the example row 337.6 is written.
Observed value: 168
